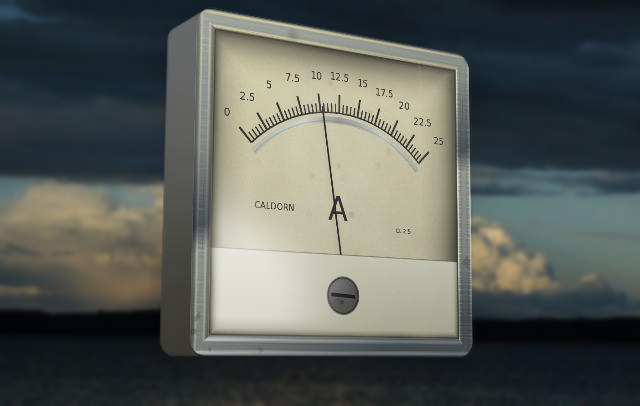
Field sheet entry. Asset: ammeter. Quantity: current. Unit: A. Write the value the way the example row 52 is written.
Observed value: 10
